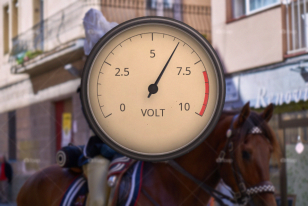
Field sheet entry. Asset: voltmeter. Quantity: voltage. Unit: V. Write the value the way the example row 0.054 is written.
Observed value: 6.25
